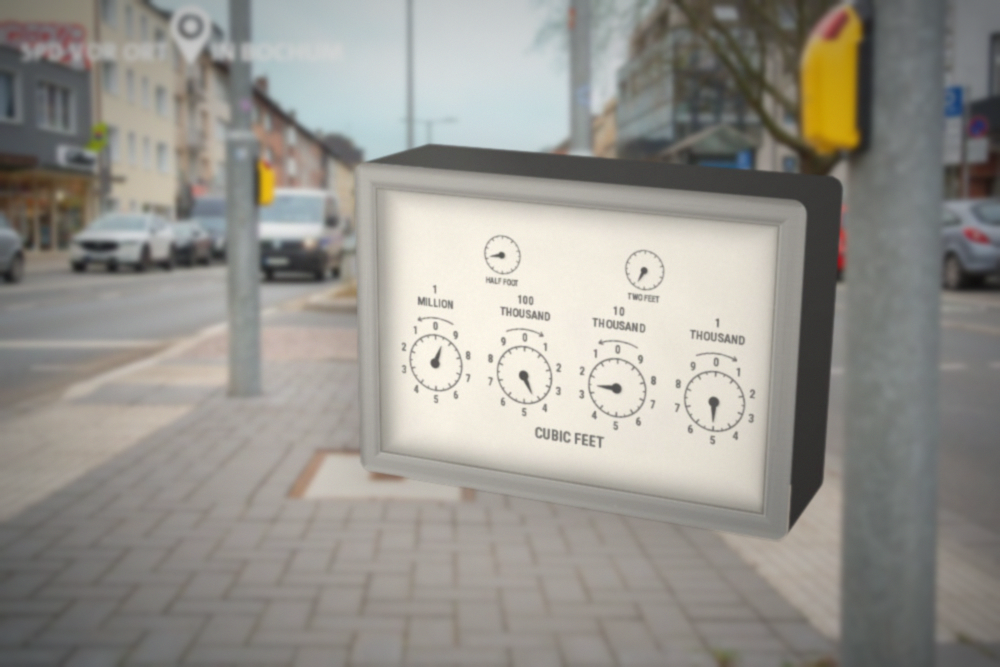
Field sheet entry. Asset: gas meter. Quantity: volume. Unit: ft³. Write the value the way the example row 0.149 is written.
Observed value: 942500
